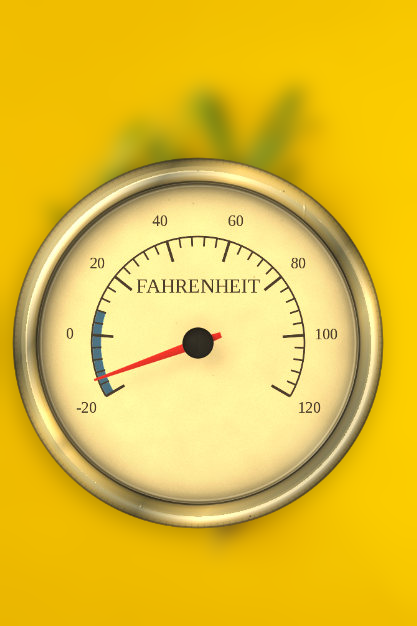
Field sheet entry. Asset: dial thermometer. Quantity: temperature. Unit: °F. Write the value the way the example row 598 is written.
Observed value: -14
